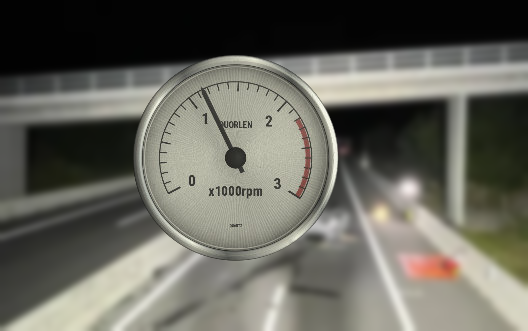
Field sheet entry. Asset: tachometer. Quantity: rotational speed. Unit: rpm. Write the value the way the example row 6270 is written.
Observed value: 1150
